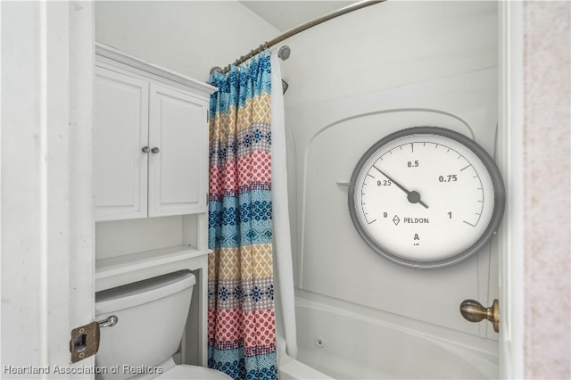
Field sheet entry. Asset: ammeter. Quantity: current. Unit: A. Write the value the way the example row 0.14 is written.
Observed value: 0.3
